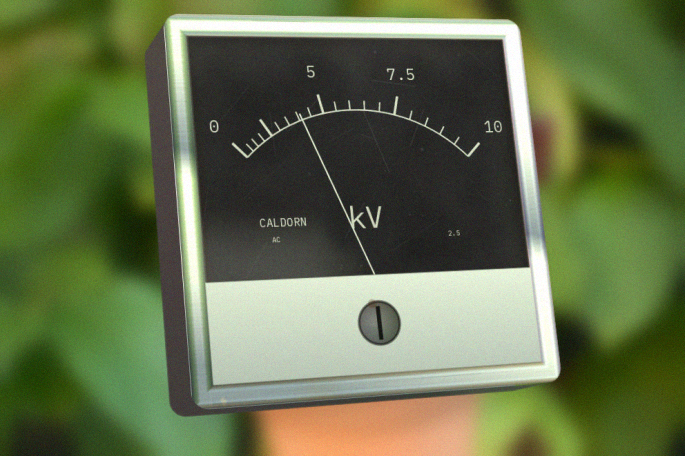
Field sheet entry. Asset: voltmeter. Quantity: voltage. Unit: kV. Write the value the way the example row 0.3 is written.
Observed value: 4
